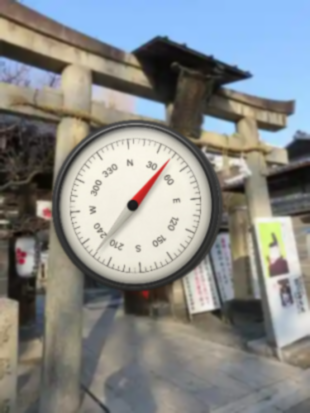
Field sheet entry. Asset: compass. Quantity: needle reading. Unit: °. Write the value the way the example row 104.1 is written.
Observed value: 45
